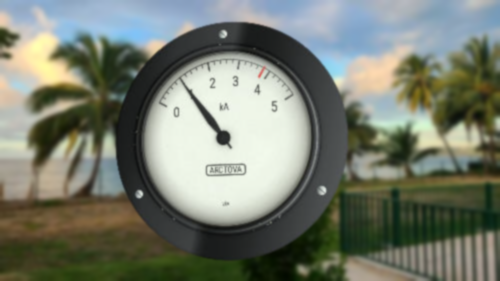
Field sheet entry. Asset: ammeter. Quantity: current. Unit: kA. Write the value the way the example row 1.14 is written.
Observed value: 1
